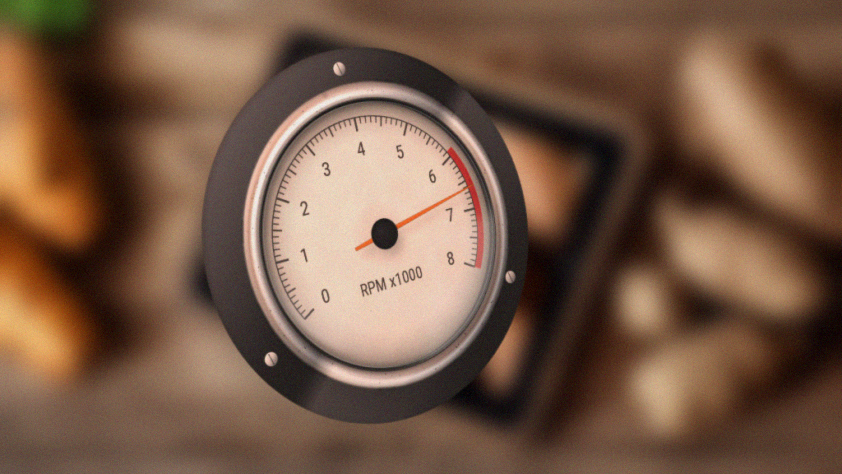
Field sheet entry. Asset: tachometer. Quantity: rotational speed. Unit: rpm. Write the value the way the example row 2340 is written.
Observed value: 6600
